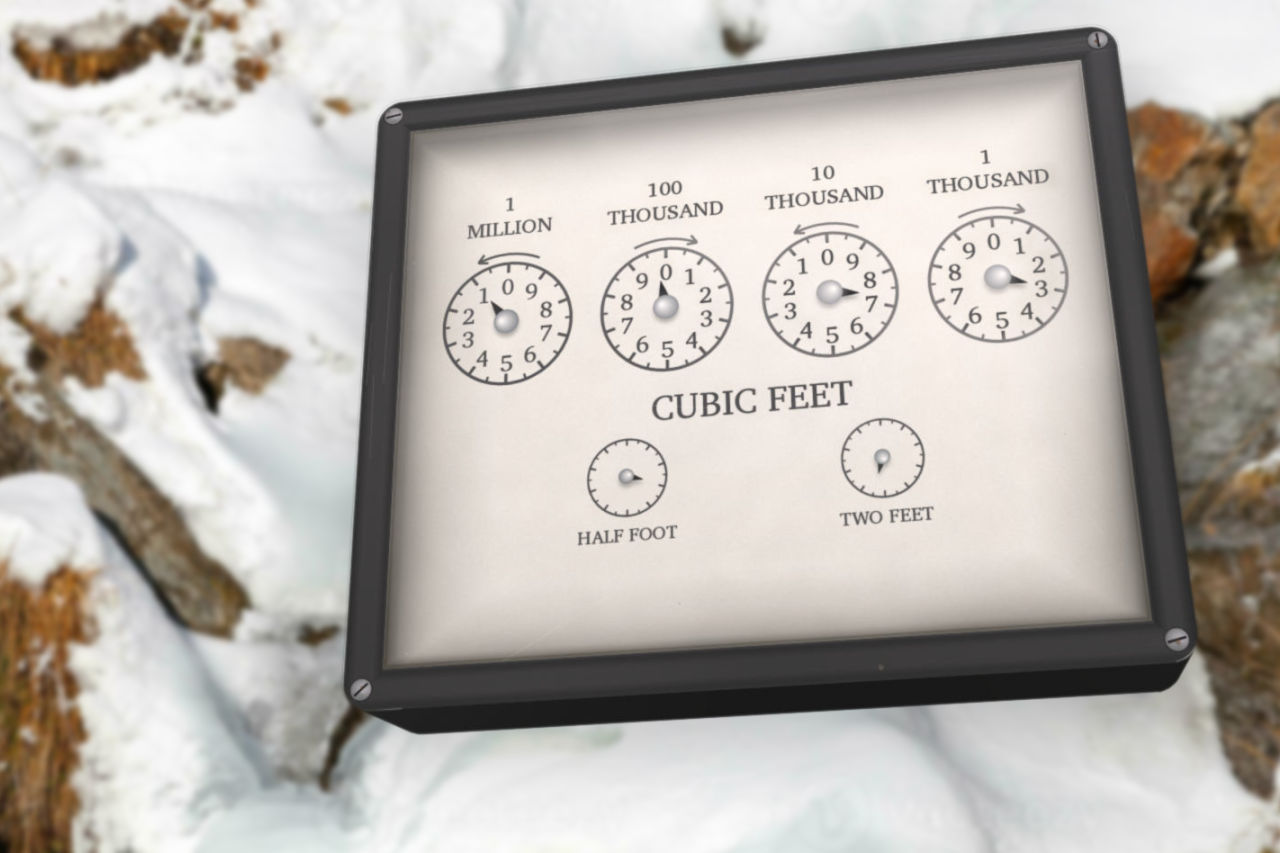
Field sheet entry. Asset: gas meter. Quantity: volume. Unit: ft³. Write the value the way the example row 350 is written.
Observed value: 97300
